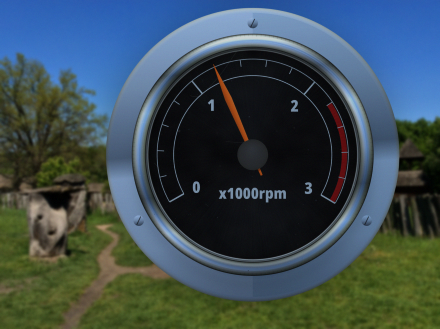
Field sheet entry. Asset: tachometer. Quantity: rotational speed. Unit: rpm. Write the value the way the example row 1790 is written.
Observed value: 1200
